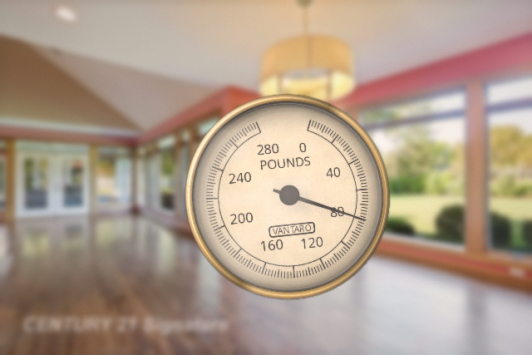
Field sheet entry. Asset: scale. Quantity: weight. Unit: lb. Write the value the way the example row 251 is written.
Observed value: 80
